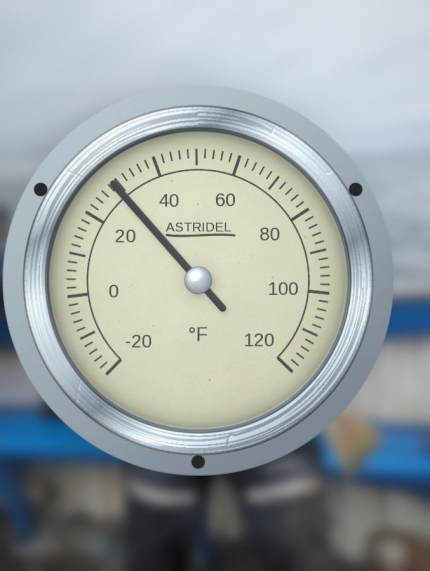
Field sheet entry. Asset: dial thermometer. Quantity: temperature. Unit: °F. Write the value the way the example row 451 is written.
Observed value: 29
